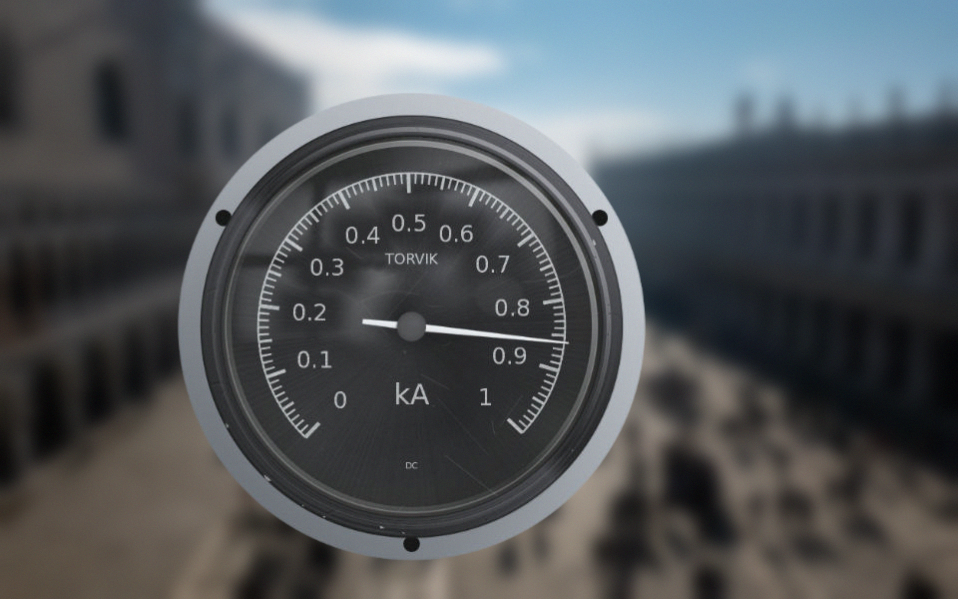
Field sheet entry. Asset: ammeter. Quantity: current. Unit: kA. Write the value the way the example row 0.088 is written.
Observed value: 0.86
